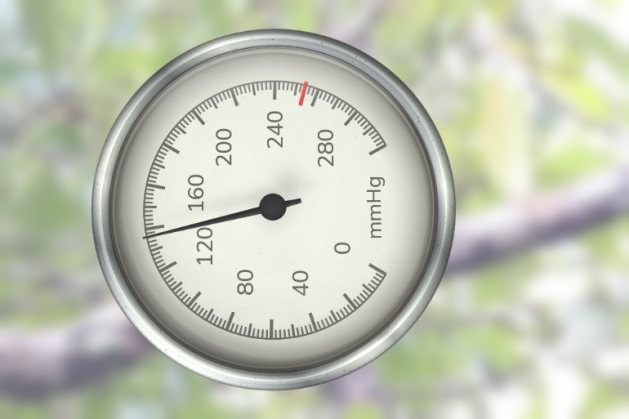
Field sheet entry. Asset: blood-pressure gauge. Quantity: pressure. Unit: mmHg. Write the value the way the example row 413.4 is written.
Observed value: 136
